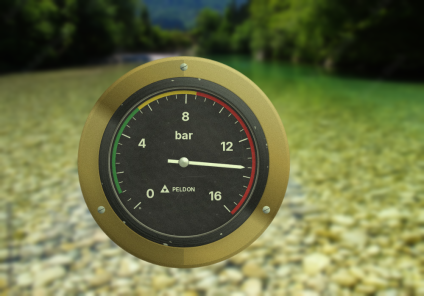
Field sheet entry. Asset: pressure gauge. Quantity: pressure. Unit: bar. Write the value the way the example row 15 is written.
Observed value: 13.5
